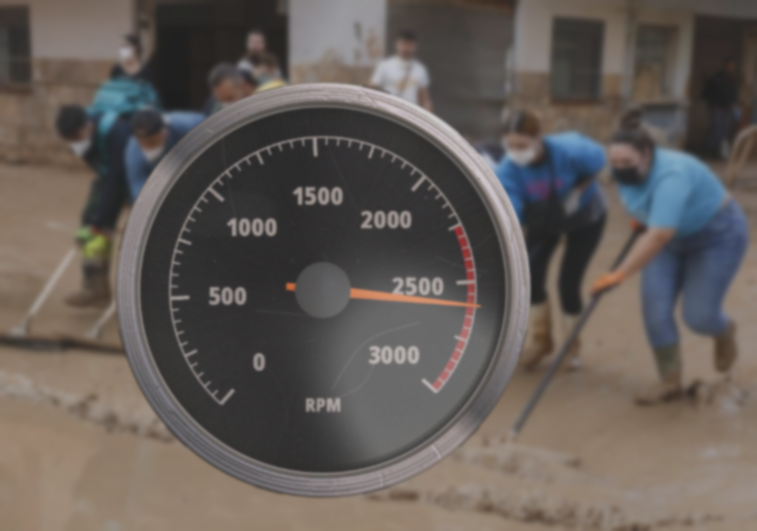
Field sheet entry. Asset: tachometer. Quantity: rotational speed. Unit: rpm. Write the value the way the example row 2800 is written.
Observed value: 2600
